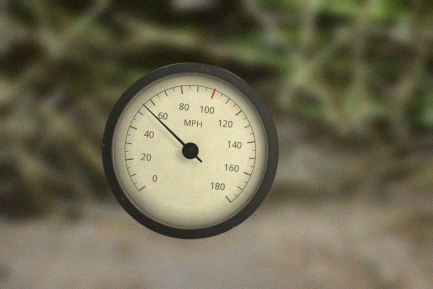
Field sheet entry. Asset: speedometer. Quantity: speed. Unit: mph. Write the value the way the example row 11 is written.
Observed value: 55
